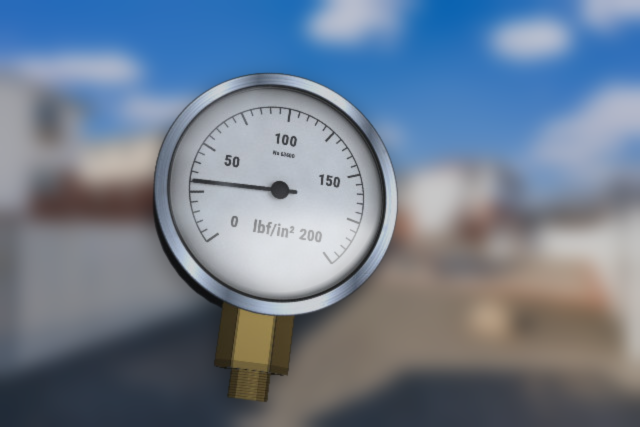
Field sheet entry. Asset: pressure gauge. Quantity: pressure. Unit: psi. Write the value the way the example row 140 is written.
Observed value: 30
